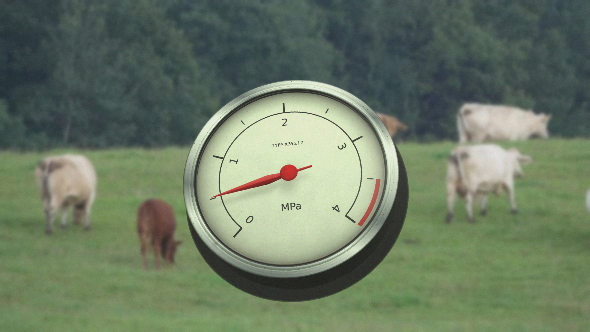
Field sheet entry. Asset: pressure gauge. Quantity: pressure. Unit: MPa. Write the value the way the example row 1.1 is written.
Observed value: 0.5
